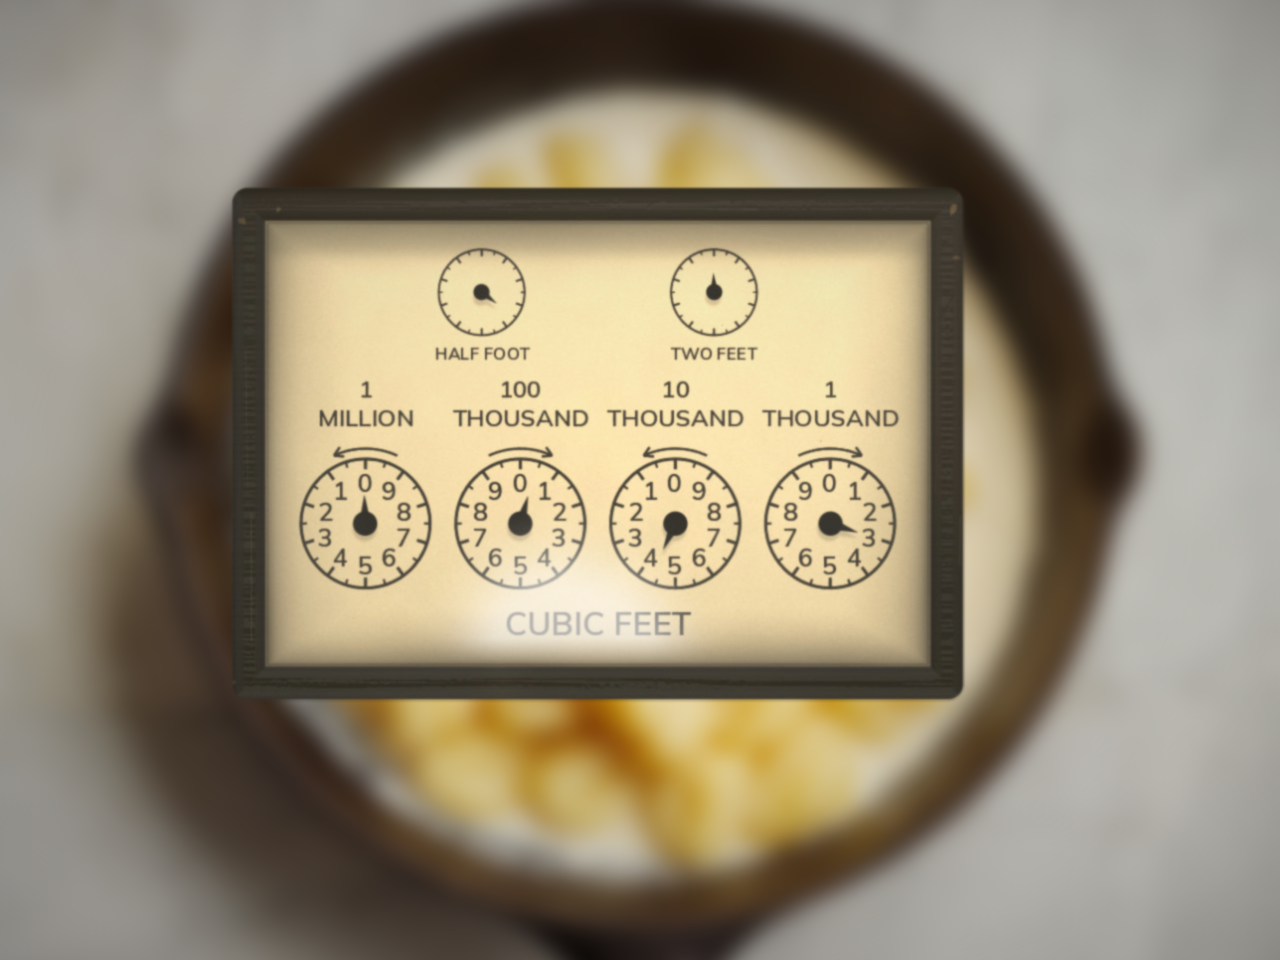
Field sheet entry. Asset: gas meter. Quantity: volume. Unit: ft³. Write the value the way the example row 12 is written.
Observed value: 4300
